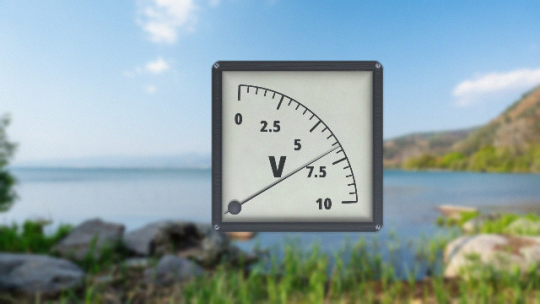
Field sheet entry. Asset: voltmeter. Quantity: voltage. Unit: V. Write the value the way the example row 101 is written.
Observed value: 6.75
